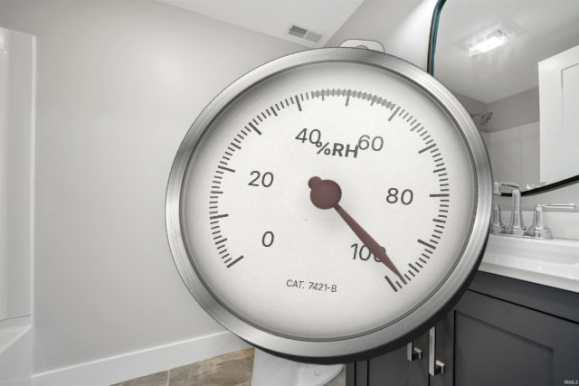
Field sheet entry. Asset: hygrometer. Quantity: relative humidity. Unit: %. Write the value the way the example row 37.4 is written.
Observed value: 98
